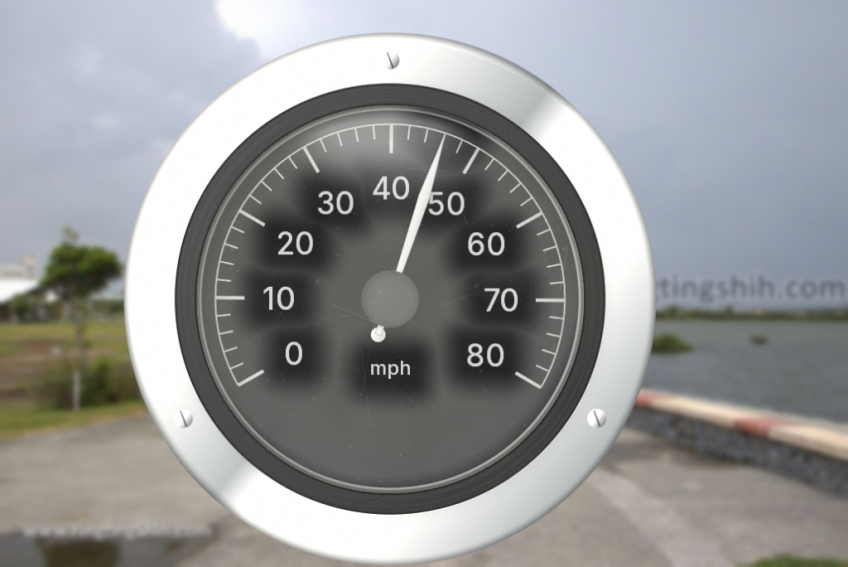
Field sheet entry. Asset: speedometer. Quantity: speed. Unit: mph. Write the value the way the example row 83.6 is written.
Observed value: 46
